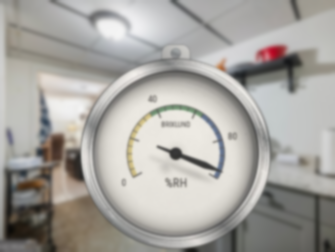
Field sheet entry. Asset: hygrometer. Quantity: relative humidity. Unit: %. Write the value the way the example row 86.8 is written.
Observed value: 96
